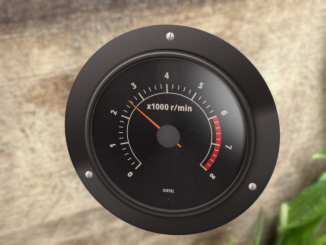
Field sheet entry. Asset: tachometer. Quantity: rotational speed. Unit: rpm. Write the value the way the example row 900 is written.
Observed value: 2600
